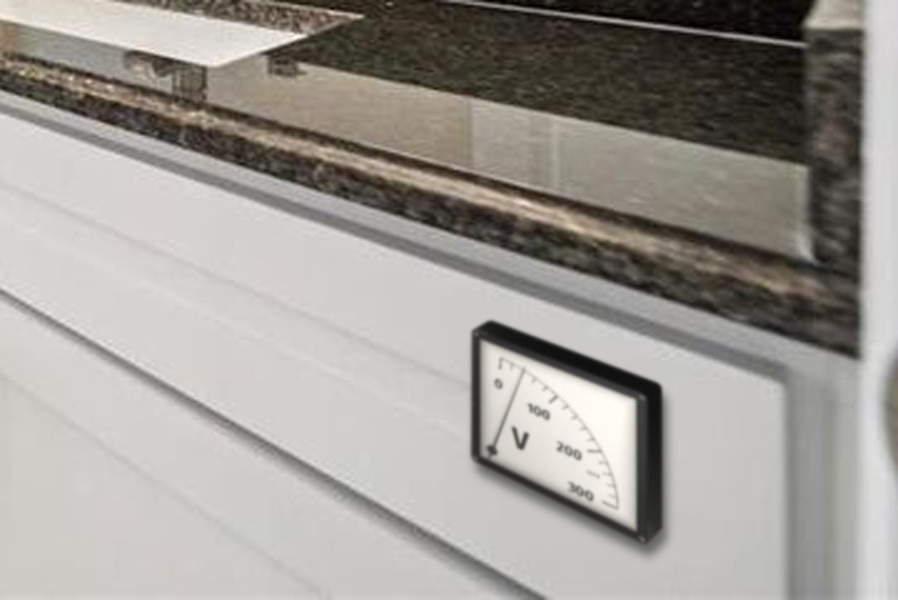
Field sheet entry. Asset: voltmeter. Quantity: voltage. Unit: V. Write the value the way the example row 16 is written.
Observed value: 40
